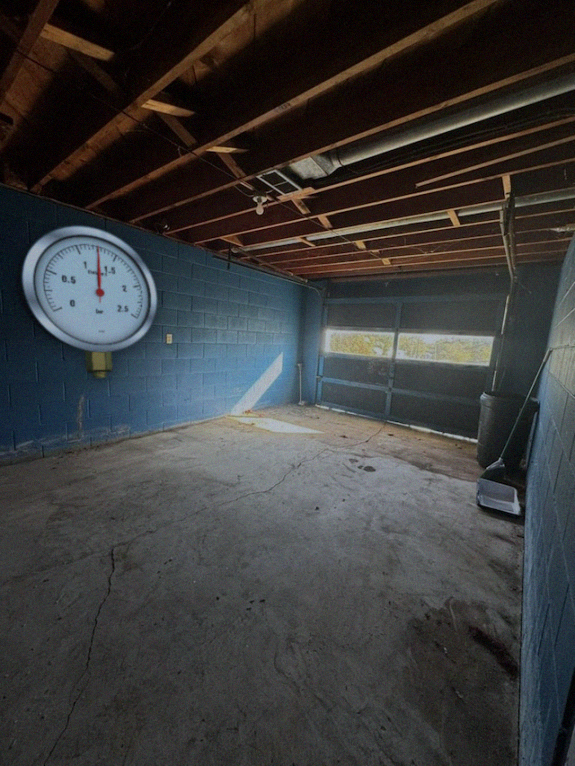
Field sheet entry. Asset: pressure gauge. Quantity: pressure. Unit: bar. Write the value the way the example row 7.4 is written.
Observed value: 1.25
